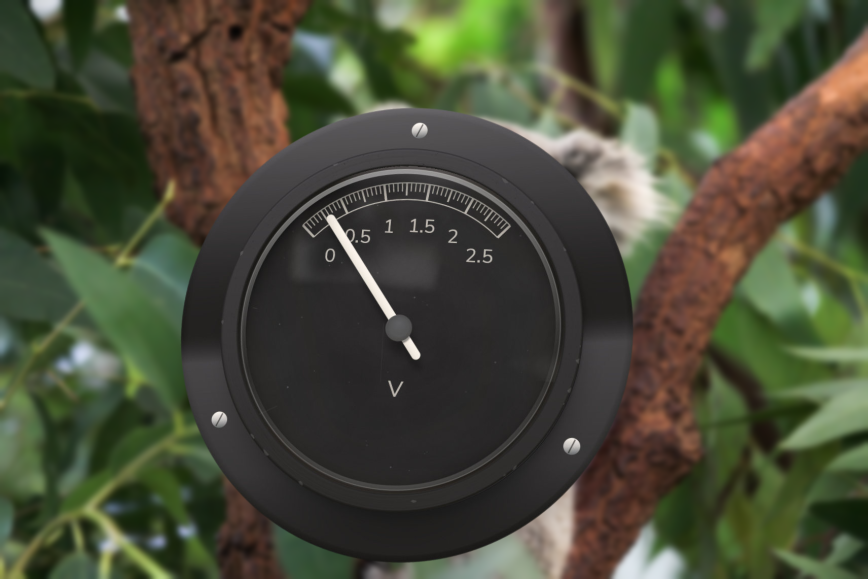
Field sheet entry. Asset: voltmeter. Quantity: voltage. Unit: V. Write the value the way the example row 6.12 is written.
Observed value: 0.3
